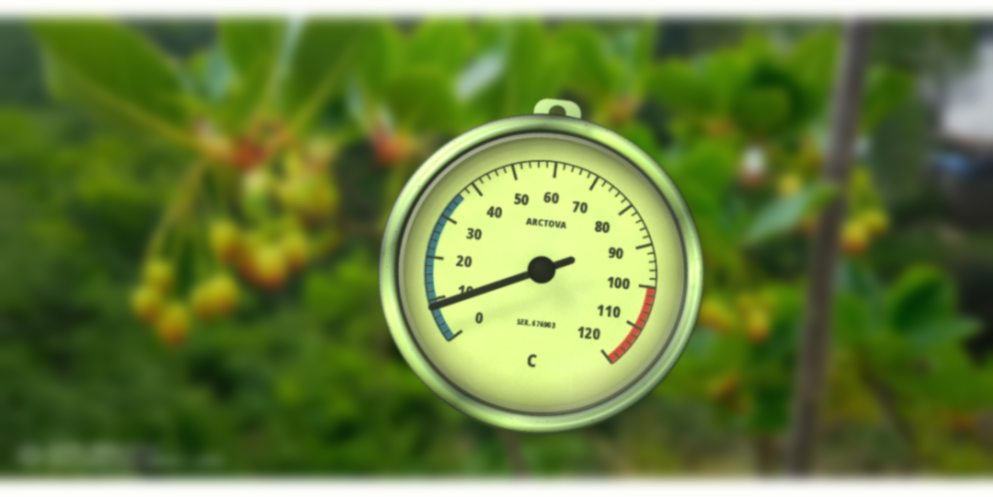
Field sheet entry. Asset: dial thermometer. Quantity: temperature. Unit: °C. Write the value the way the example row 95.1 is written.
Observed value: 8
